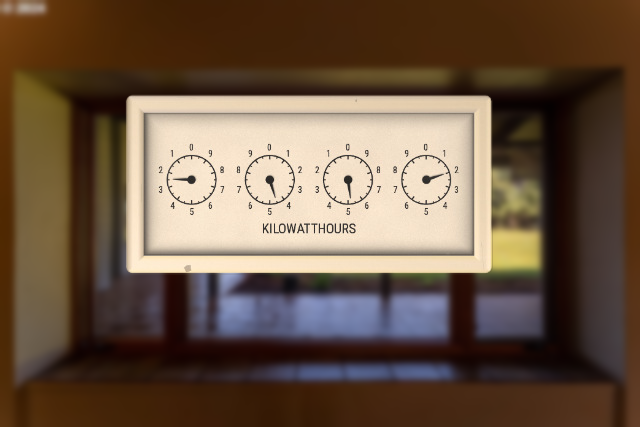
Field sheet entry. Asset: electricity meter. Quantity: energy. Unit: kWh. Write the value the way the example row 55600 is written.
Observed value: 2452
